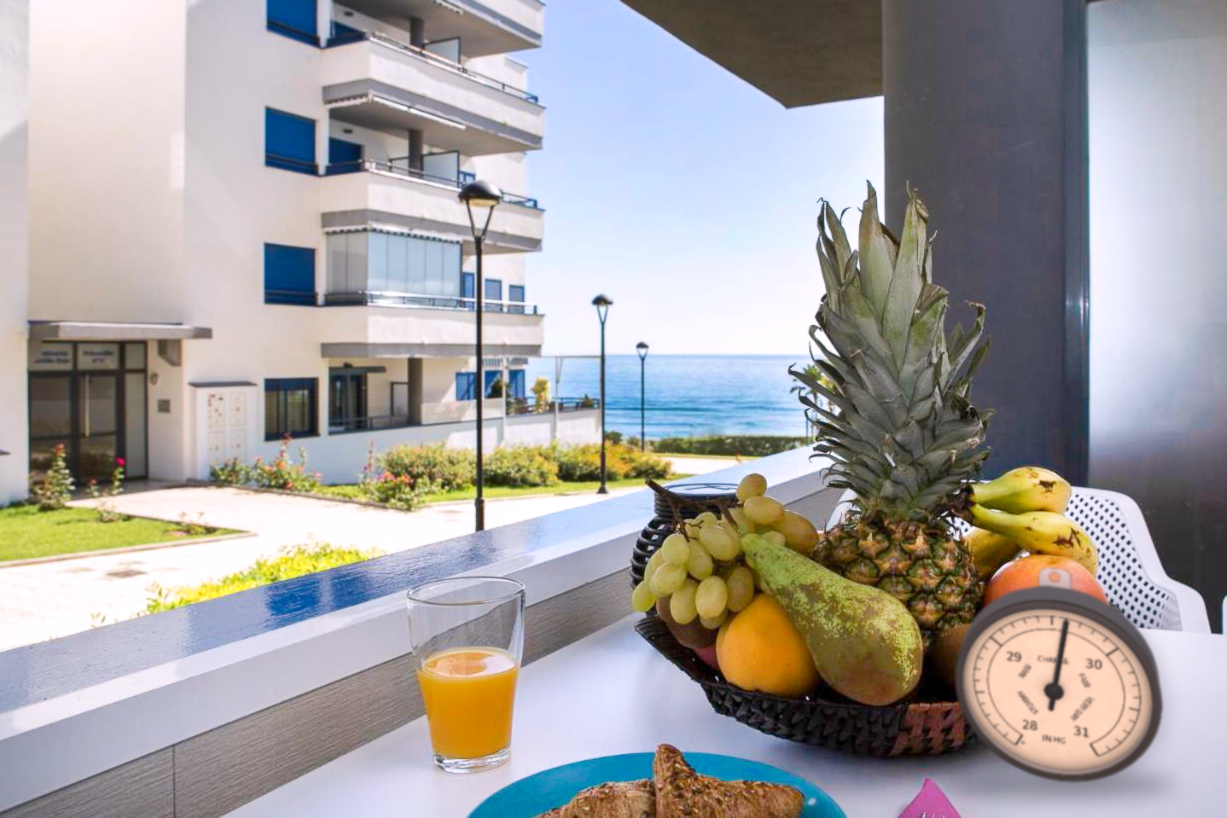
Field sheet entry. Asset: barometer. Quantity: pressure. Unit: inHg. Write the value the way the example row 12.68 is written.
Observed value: 29.6
